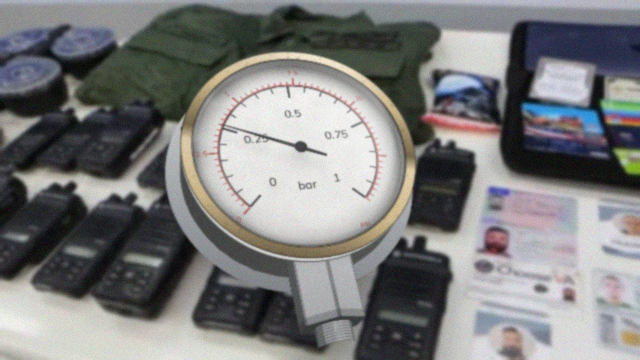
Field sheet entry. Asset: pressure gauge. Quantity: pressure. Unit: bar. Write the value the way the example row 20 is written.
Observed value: 0.25
